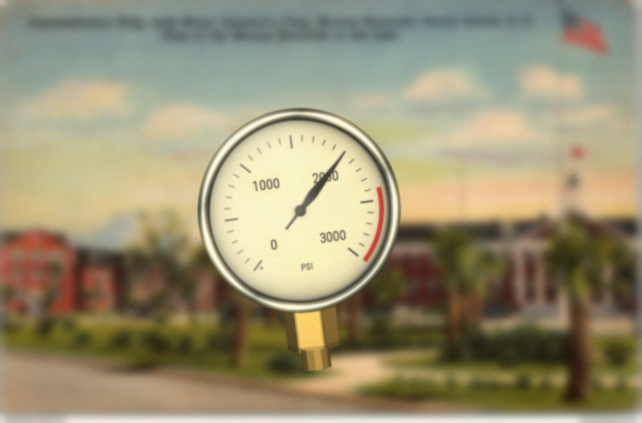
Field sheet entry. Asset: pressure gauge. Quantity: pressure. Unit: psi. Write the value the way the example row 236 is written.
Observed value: 2000
